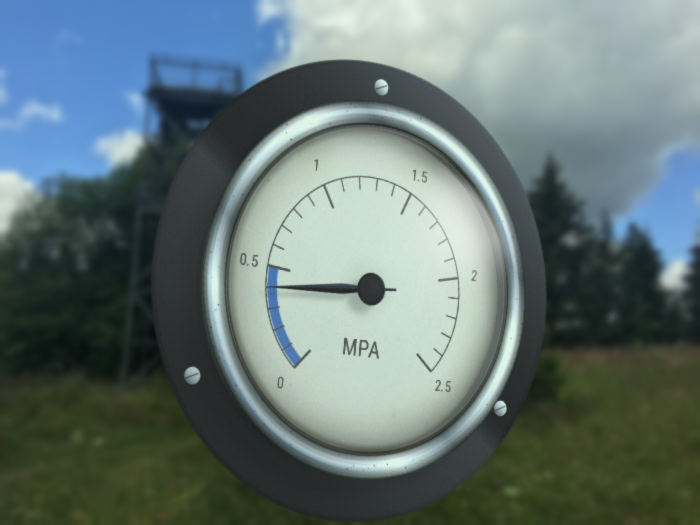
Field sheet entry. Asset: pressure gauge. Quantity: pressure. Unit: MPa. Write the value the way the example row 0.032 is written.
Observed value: 0.4
